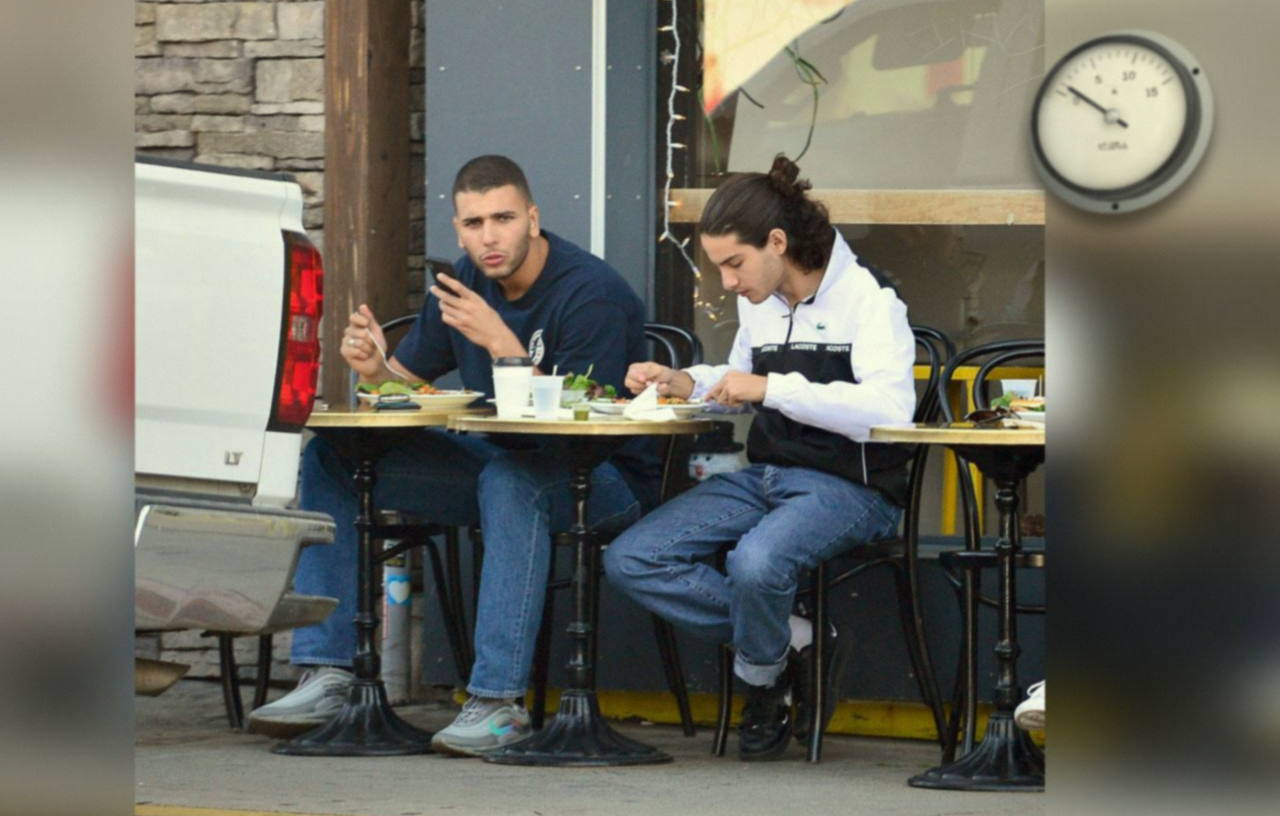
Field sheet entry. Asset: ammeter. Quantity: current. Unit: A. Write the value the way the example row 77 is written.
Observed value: 1
